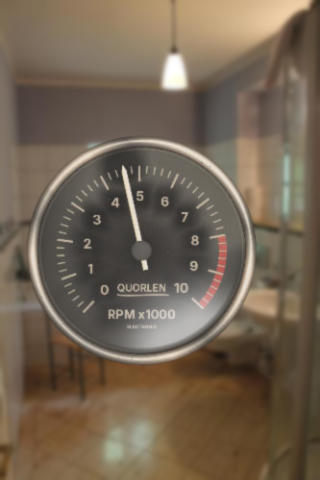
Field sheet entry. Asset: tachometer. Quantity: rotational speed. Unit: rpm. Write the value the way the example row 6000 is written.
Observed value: 4600
